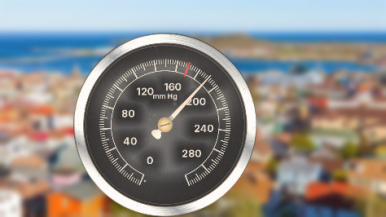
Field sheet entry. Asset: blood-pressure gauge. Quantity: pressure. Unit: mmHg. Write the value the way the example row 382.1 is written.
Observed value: 190
